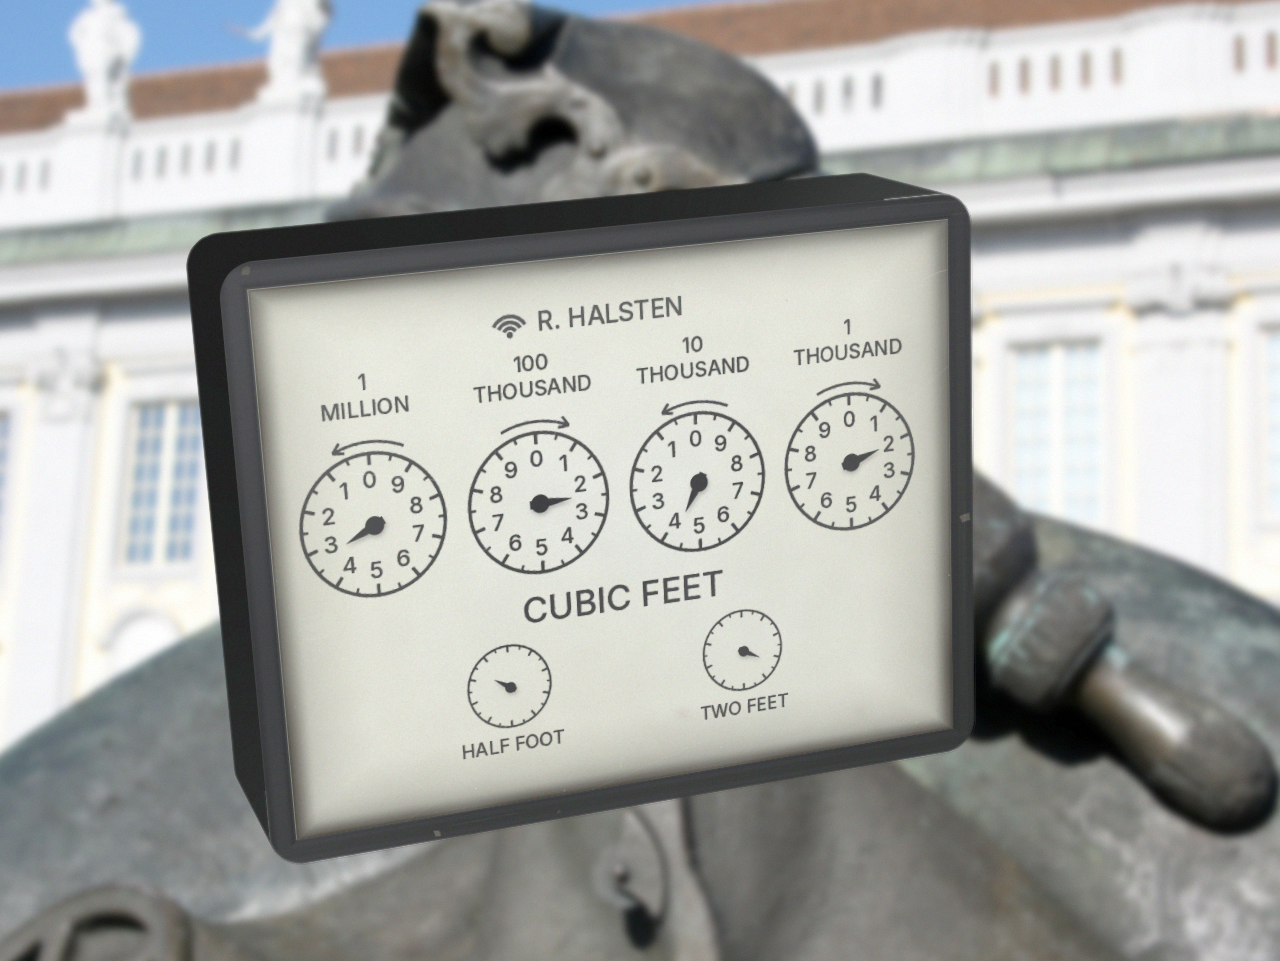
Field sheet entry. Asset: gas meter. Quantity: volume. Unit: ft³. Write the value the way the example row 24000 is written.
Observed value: 324200
